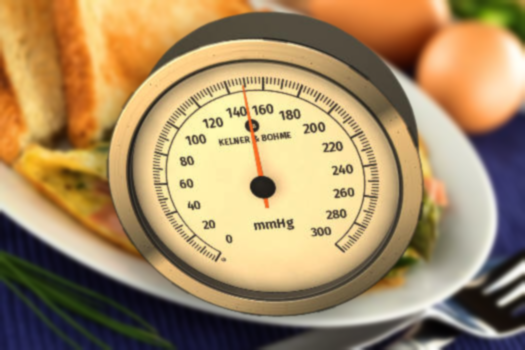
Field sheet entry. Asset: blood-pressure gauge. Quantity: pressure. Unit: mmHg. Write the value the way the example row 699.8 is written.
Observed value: 150
